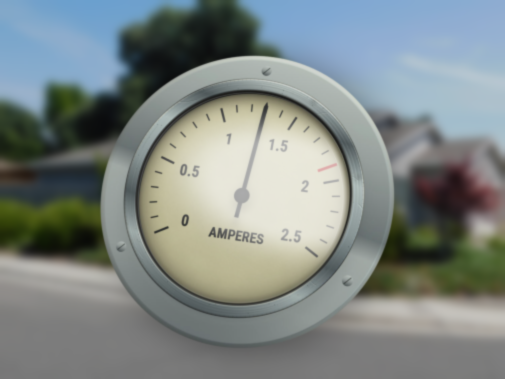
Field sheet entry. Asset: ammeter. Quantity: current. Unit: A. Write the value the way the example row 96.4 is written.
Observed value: 1.3
